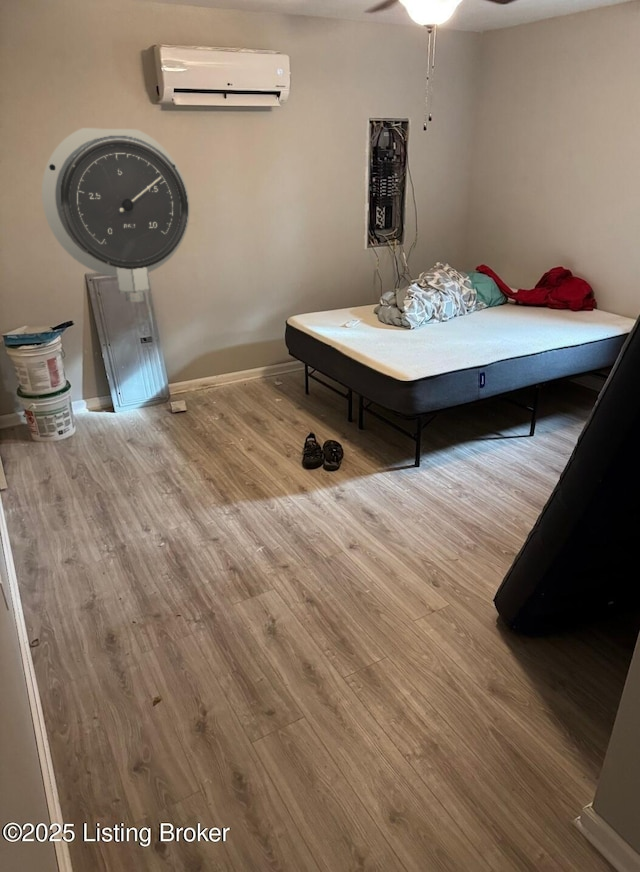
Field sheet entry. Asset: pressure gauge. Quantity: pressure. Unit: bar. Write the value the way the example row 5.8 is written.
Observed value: 7.25
